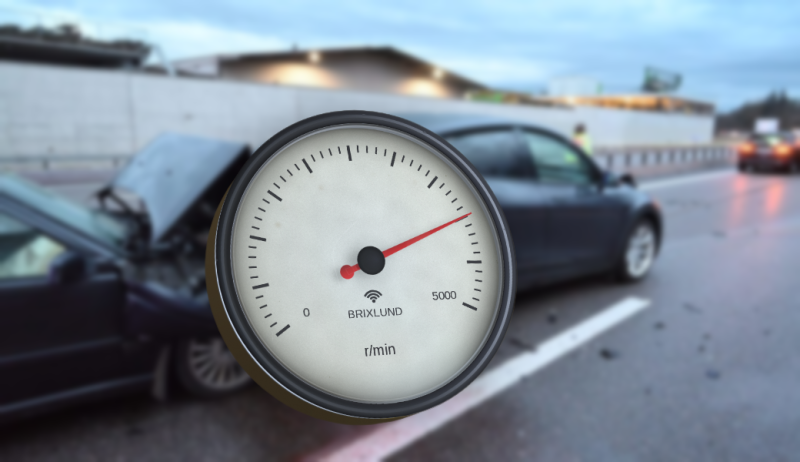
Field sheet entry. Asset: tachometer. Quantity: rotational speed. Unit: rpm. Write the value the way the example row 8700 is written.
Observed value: 4000
